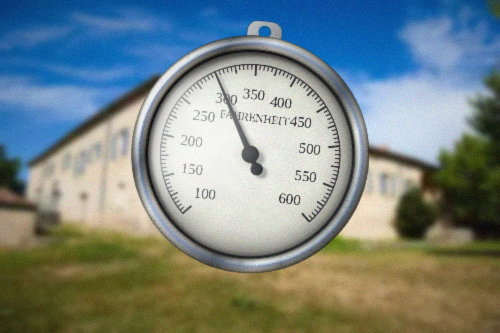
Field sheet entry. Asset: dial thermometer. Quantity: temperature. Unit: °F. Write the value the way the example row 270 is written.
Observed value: 300
